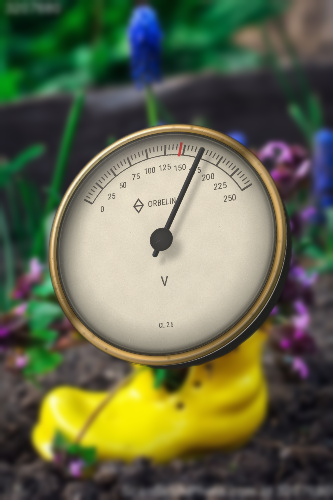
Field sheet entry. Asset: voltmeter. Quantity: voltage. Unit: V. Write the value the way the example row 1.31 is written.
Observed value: 175
